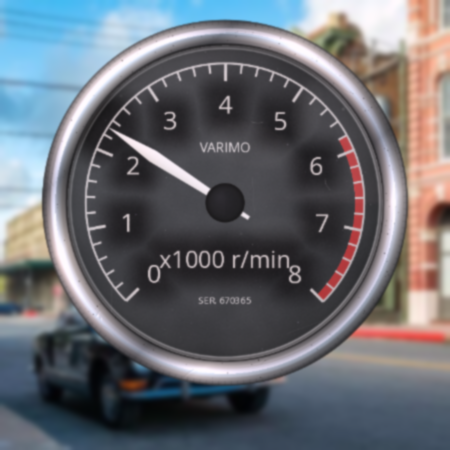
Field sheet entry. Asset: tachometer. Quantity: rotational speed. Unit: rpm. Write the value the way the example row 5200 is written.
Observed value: 2300
